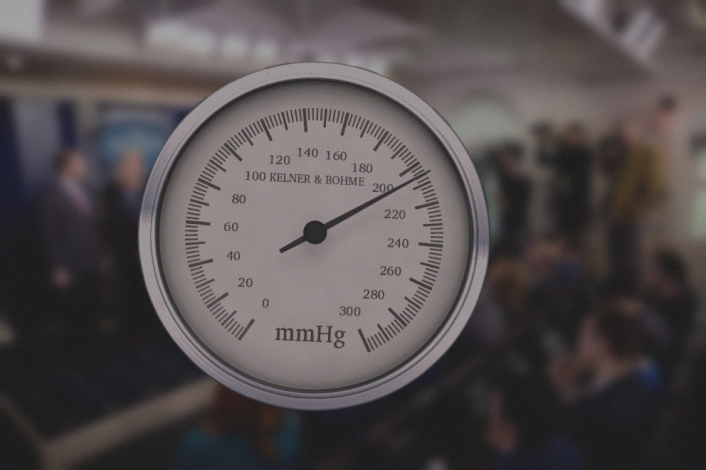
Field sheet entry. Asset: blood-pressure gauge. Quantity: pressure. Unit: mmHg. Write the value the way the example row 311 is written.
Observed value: 206
